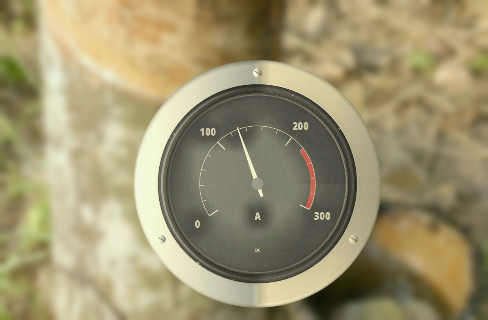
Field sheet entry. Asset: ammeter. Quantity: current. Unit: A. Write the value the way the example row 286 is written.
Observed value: 130
